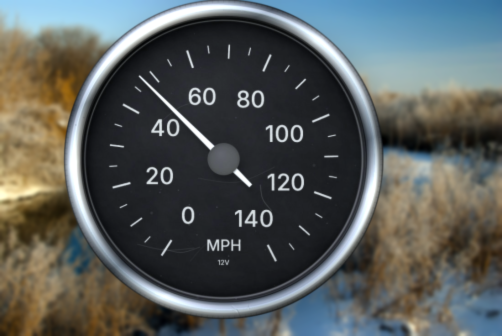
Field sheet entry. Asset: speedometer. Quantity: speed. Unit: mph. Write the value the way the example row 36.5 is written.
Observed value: 47.5
